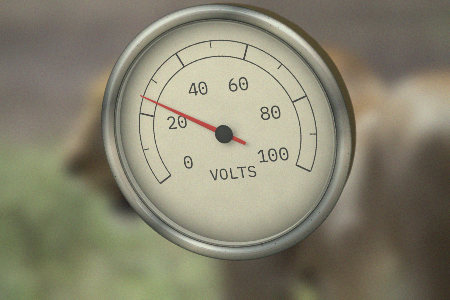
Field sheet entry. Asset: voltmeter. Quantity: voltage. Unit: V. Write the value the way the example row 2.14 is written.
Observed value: 25
